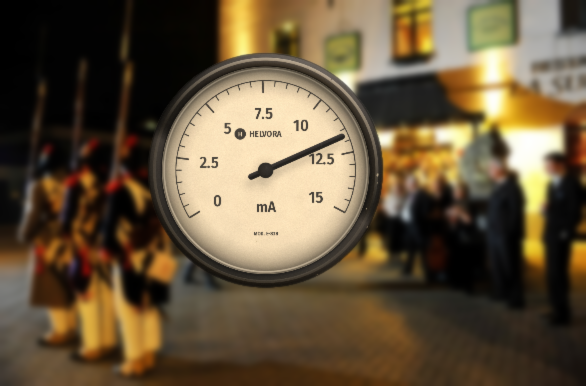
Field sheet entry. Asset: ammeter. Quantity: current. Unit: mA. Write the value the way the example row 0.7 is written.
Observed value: 11.75
